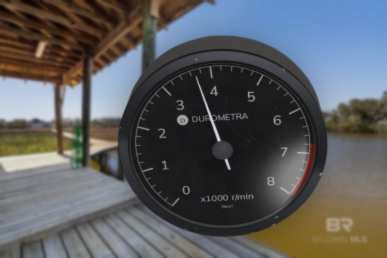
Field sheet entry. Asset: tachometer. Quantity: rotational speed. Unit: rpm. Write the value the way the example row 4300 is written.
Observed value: 3700
